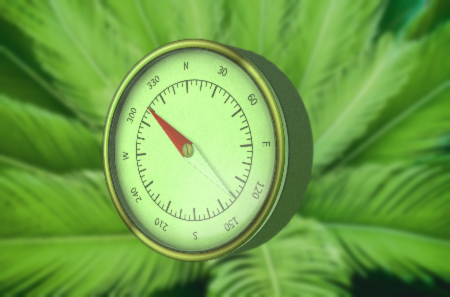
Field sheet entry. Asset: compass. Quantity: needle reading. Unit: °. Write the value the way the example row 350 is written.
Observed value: 315
